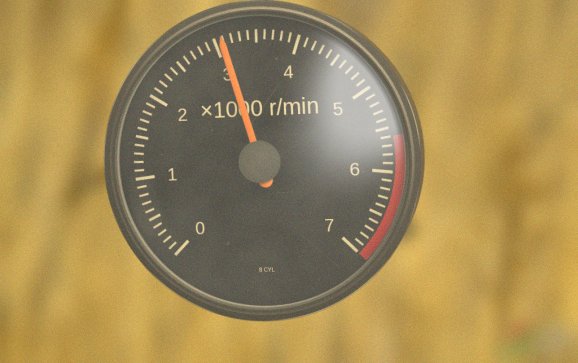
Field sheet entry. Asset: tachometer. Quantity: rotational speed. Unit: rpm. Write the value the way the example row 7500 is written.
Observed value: 3100
